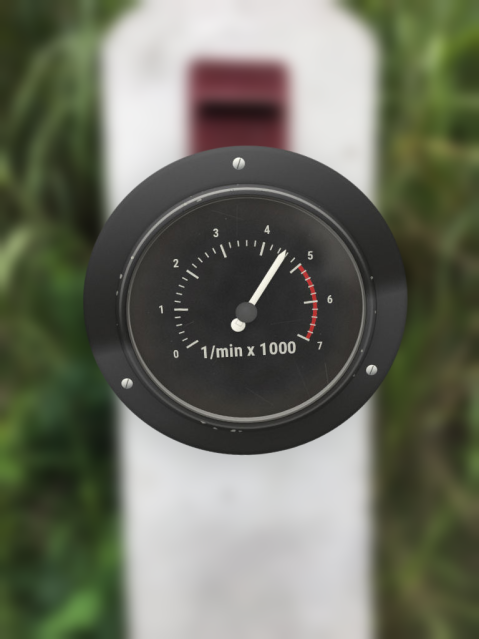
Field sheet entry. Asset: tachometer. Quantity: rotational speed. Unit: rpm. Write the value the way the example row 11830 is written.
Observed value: 4500
